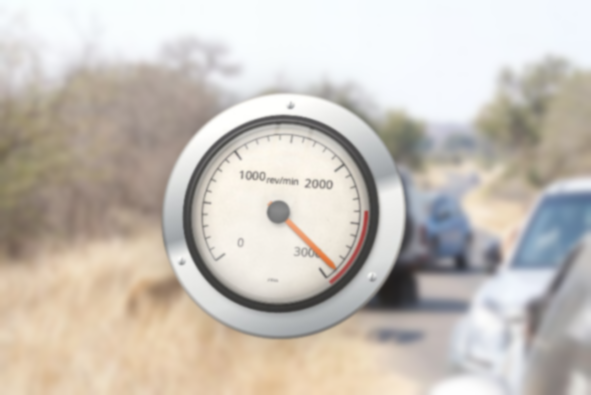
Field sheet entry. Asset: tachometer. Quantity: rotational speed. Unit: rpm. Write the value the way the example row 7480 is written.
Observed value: 2900
